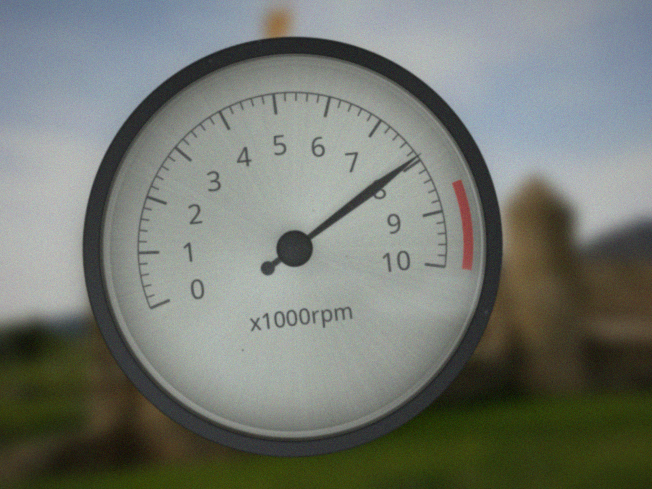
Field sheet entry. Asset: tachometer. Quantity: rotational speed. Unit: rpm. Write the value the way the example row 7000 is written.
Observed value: 7900
